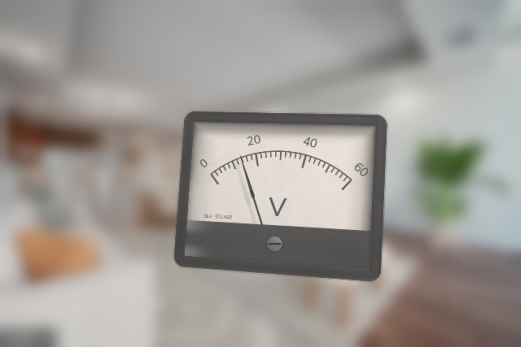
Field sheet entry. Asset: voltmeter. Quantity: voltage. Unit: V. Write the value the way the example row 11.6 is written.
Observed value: 14
